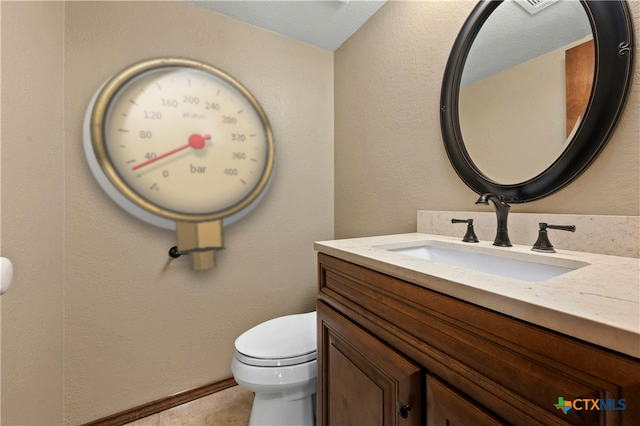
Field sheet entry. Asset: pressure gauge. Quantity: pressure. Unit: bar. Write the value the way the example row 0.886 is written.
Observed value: 30
